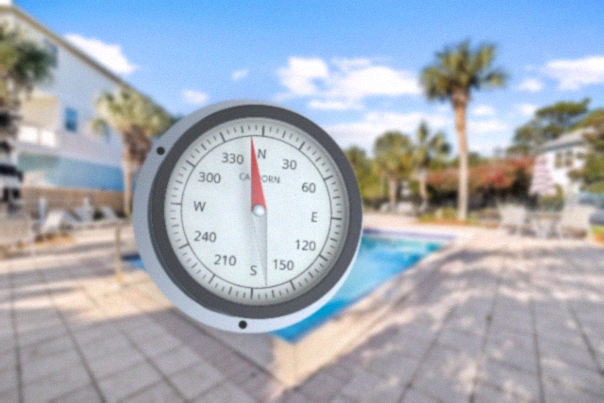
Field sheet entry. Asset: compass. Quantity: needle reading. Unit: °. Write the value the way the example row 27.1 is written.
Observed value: 350
